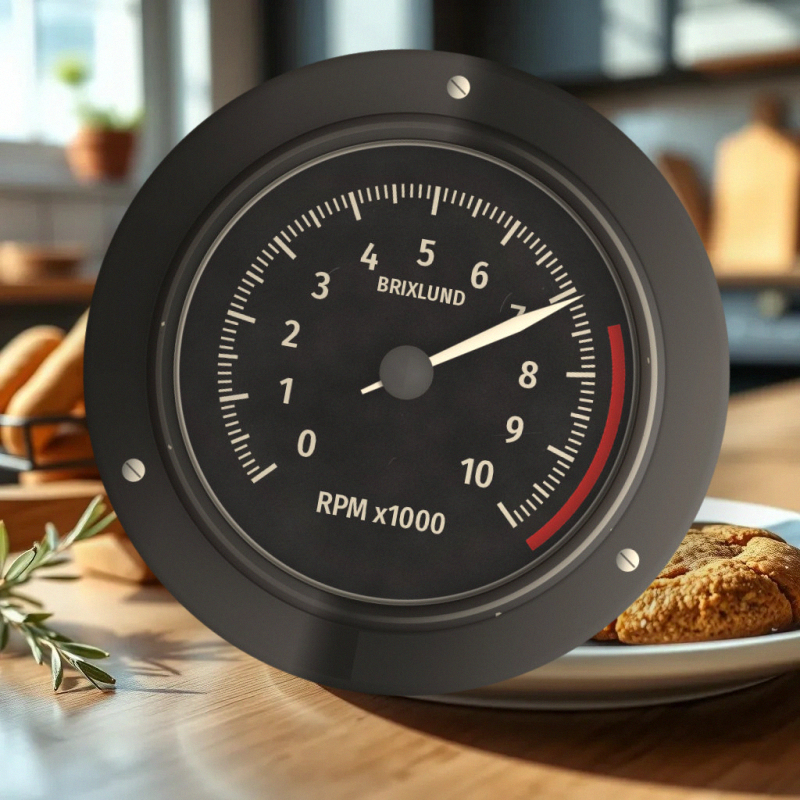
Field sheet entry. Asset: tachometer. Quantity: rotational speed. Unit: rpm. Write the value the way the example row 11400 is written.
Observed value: 7100
